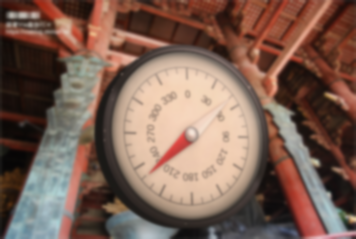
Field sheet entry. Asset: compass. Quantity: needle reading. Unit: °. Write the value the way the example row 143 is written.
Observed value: 230
